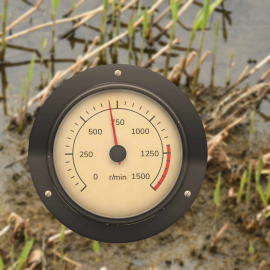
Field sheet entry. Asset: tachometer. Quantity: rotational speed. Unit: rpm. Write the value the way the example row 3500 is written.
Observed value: 700
